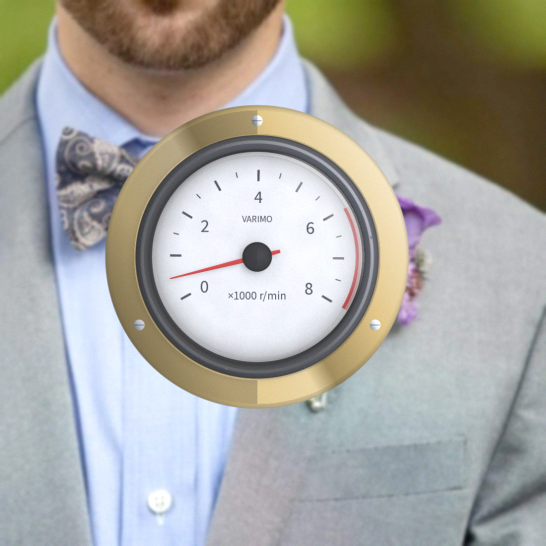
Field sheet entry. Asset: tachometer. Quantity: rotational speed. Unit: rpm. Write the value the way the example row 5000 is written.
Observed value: 500
